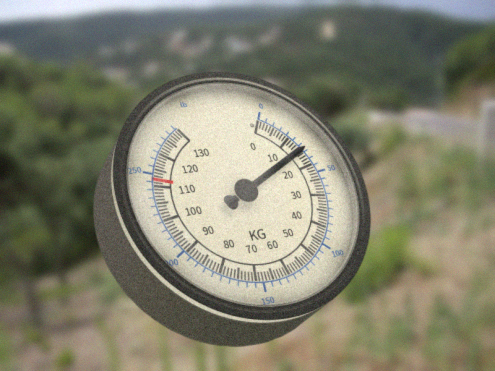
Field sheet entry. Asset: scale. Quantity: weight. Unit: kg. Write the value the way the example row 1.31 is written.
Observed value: 15
